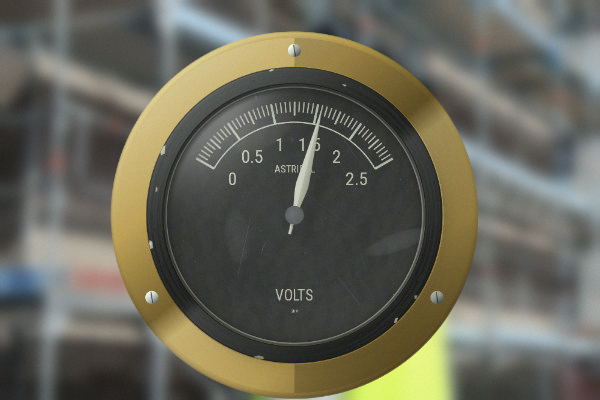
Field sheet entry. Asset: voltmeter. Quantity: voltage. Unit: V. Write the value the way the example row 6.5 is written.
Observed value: 1.55
